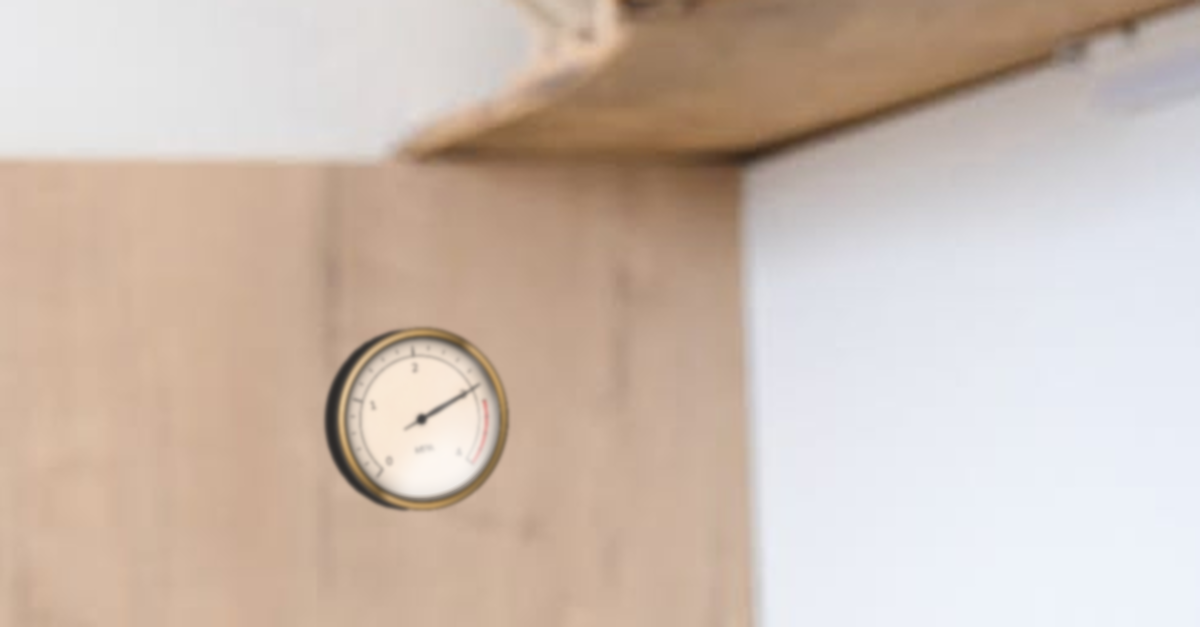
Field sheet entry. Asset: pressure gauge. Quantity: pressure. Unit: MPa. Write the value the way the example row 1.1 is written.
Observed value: 3
